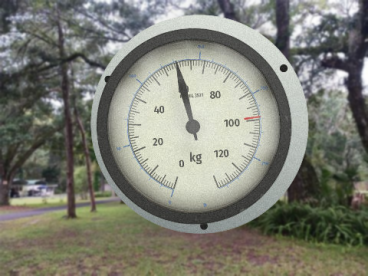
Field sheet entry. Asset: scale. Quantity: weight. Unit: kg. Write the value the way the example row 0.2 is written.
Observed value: 60
